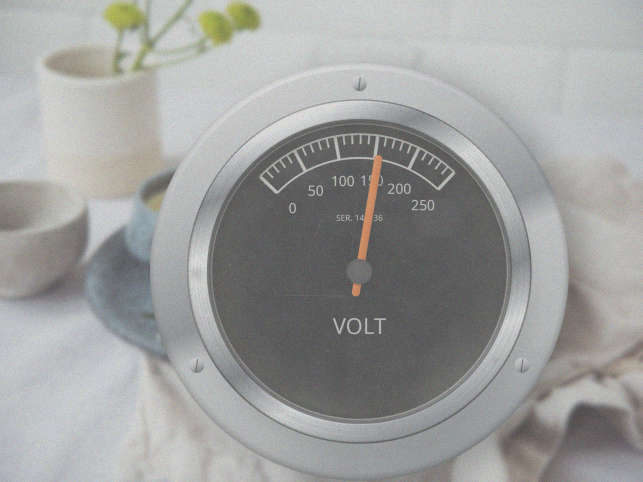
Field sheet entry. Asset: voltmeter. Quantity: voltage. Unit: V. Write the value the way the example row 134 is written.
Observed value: 155
